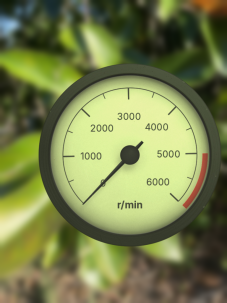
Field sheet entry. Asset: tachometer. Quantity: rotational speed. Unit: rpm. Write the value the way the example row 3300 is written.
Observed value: 0
